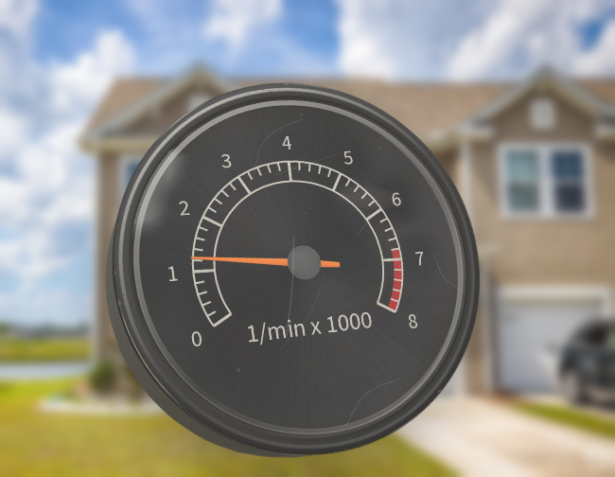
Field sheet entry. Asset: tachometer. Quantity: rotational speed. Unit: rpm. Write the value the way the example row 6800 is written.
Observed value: 1200
